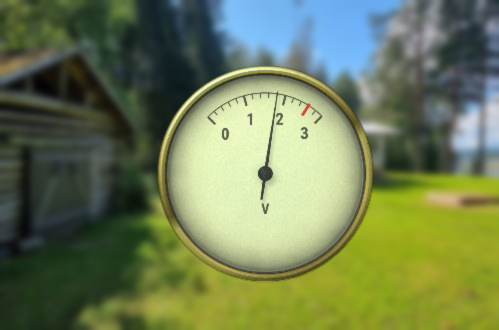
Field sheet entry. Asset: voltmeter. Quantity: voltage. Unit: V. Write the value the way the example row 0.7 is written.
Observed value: 1.8
